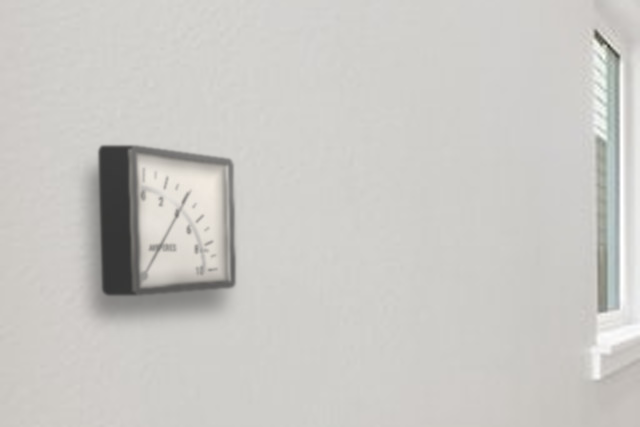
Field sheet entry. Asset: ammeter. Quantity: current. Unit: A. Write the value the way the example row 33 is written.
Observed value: 4
